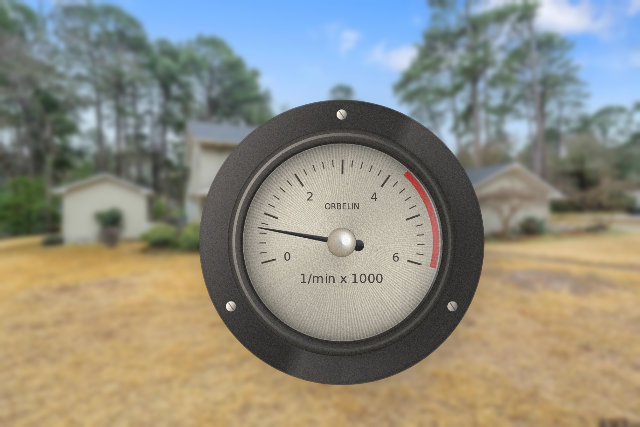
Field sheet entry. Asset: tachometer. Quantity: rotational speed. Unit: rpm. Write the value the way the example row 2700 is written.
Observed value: 700
